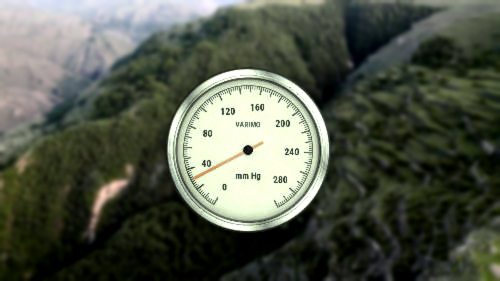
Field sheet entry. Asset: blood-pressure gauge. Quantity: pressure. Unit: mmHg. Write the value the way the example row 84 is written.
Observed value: 30
